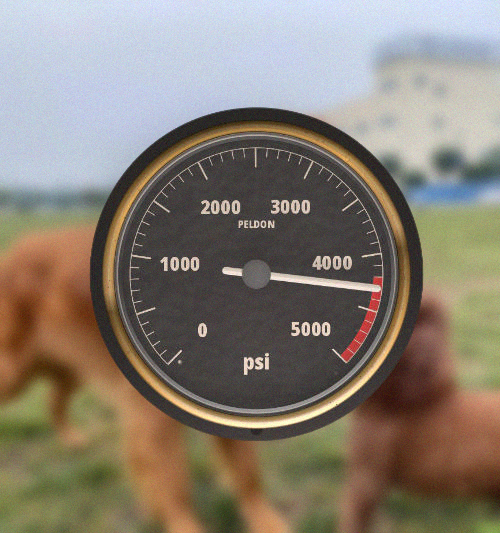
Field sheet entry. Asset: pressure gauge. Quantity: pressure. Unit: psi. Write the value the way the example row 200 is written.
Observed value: 4300
